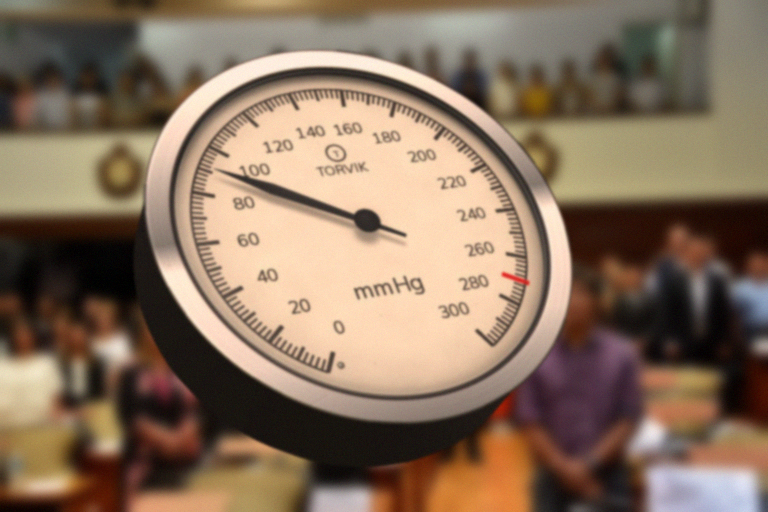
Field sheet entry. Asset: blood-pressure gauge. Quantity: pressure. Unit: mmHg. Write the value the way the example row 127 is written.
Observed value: 90
